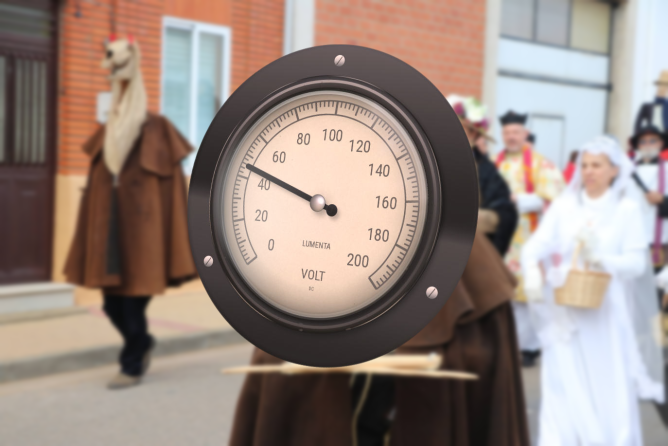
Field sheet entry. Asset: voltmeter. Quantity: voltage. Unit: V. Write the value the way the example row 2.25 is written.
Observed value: 46
